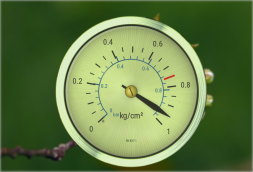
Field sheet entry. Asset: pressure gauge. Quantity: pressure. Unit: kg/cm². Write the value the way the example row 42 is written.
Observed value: 0.95
